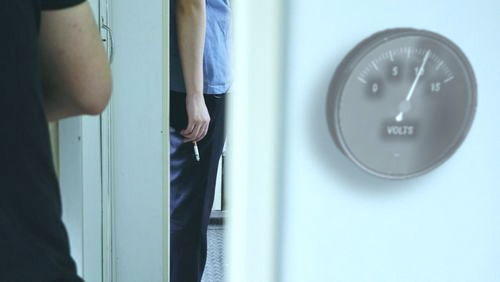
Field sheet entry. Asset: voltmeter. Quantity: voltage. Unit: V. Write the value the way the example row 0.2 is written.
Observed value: 10
